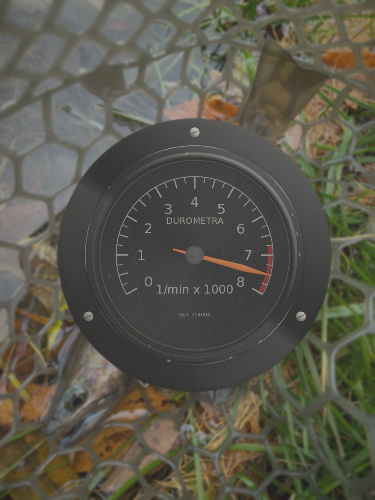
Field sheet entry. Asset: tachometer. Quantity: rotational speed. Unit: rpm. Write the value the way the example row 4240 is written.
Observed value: 7500
